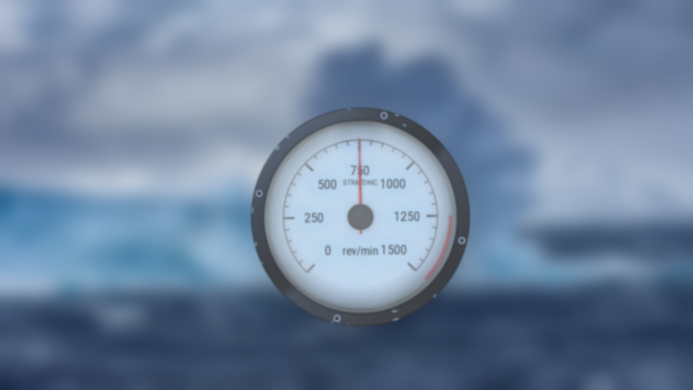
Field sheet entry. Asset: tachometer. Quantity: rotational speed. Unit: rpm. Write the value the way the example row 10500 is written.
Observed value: 750
